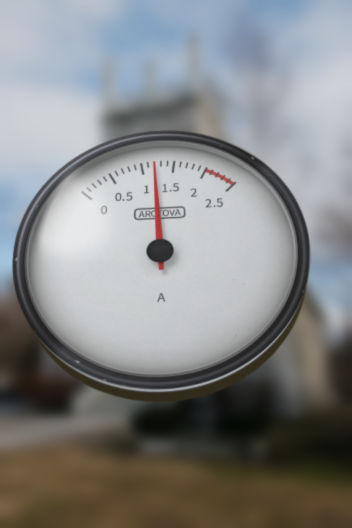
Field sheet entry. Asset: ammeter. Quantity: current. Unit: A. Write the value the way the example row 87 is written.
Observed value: 1.2
